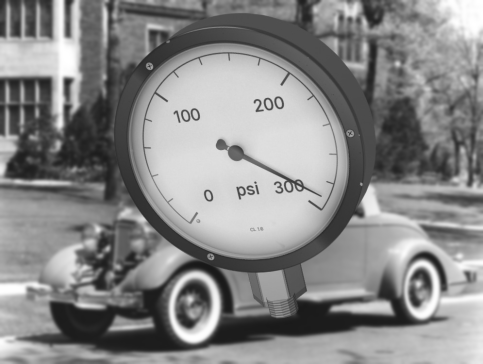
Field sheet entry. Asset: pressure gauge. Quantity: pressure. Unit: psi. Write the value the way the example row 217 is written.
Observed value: 290
